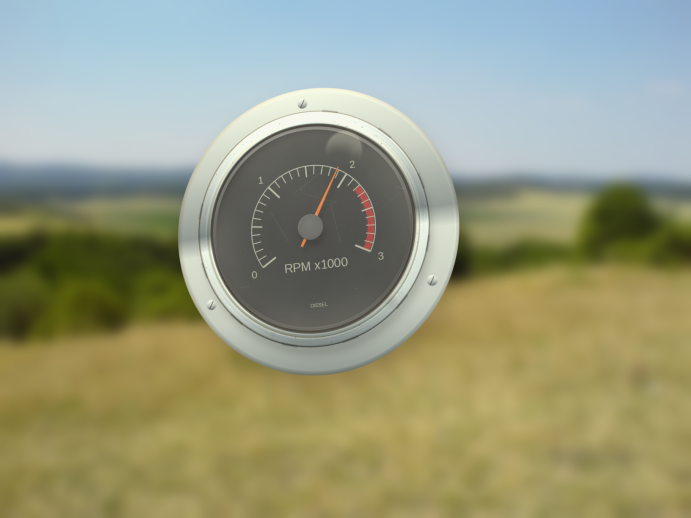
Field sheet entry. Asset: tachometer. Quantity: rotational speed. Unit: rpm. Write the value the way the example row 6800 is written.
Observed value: 1900
